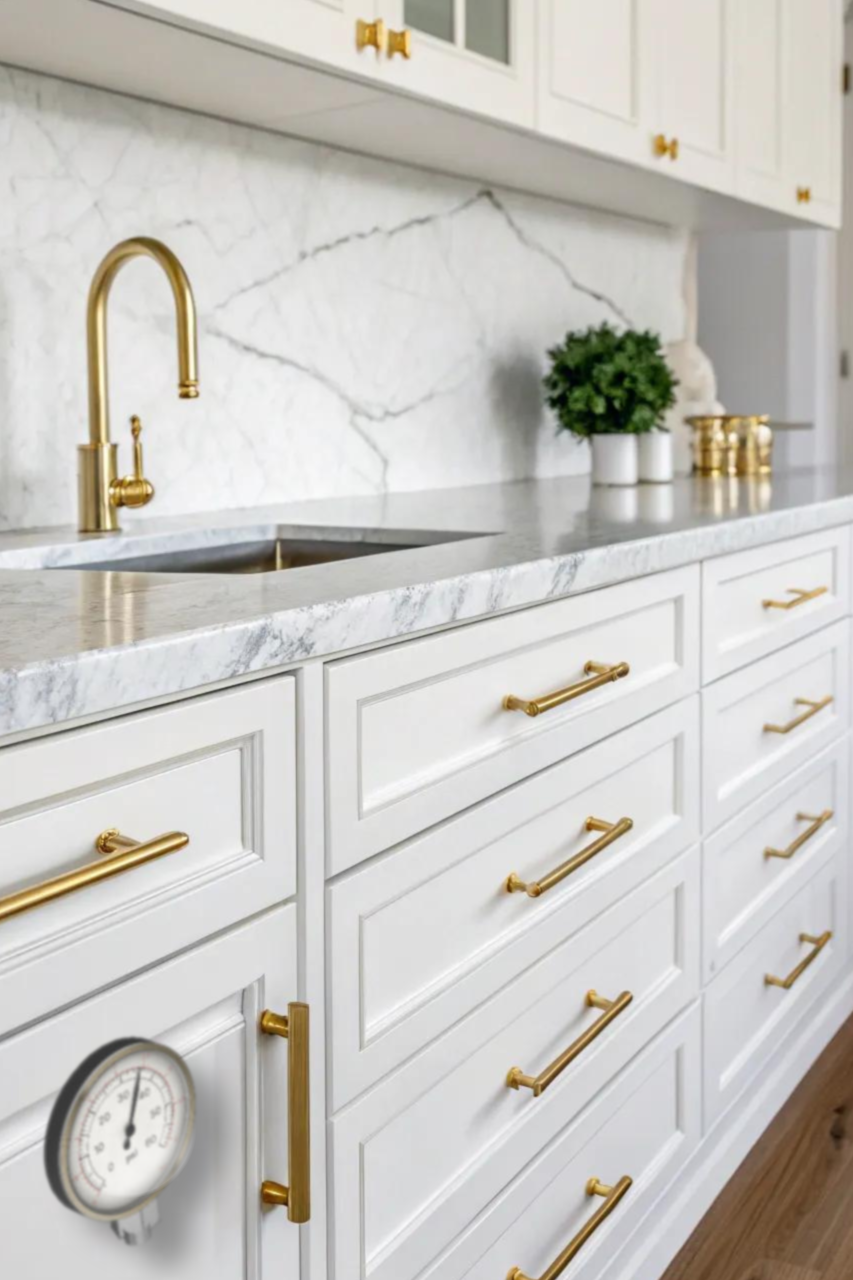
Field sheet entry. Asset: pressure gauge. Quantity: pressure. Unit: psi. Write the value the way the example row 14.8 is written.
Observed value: 35
